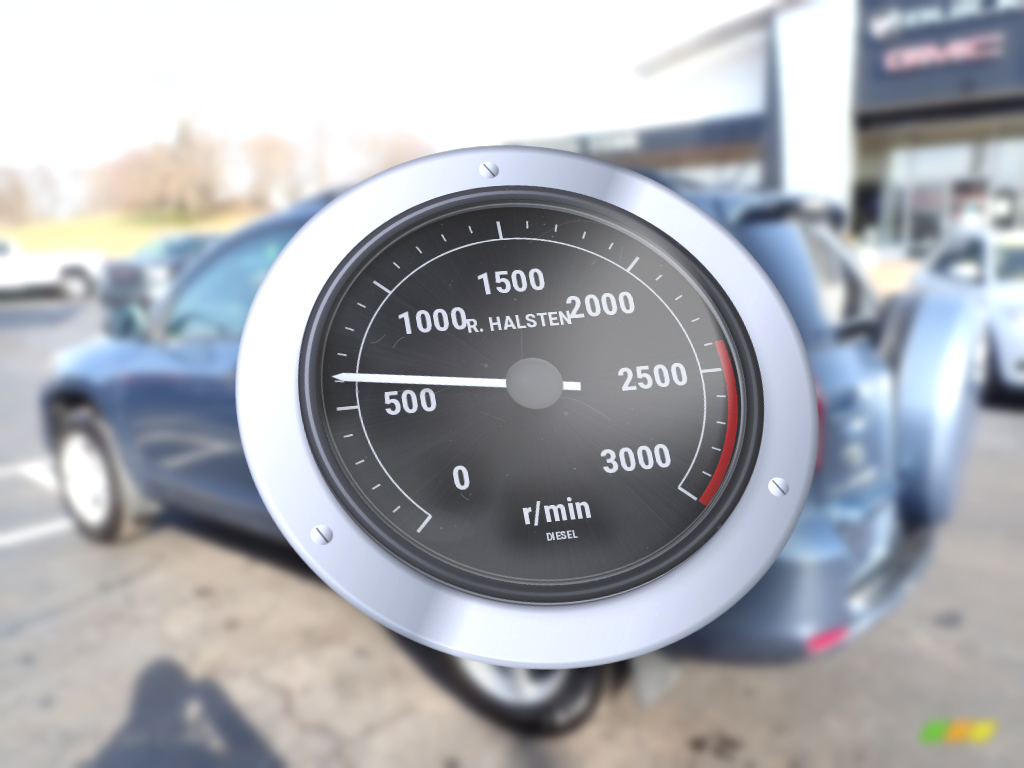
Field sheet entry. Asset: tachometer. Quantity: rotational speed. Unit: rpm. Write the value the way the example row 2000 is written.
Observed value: 600
